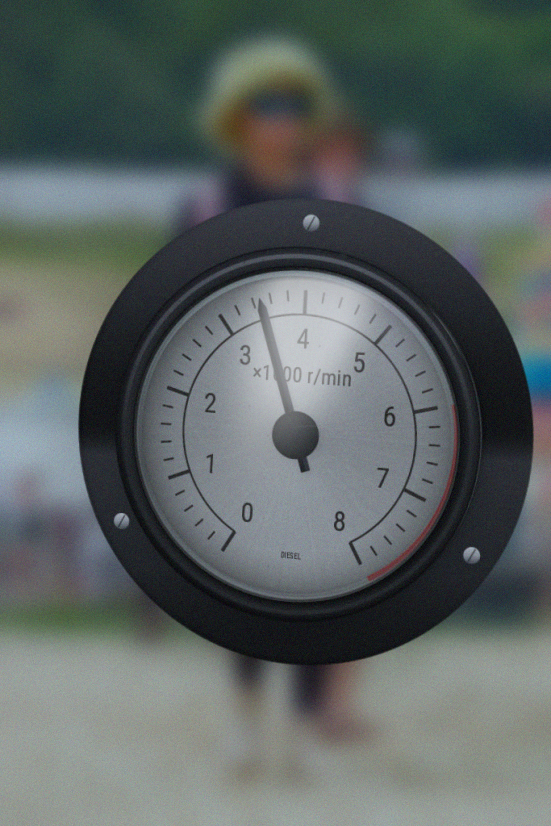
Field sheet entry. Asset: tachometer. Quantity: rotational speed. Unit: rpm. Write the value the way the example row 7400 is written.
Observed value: 3500
